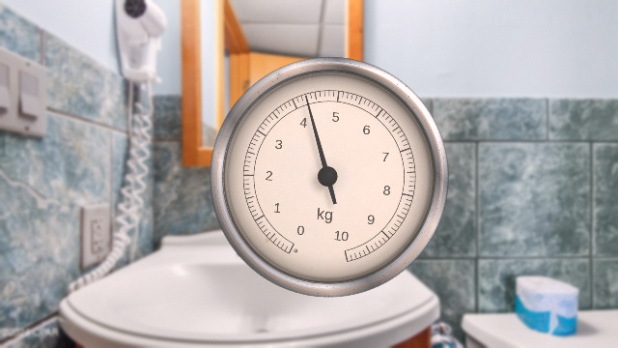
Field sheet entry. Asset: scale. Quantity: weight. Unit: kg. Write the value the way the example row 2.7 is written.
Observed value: 4.3
